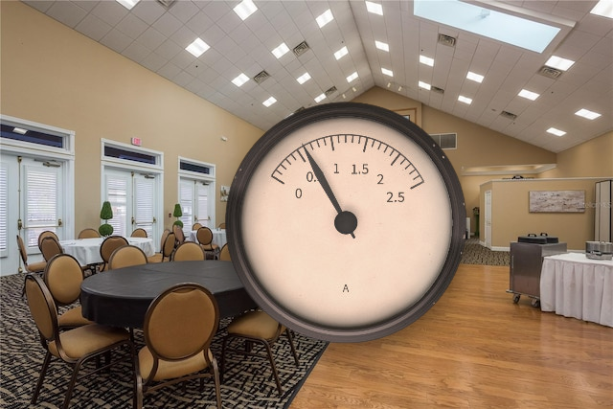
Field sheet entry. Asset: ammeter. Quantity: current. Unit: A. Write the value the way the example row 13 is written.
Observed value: 0.6
